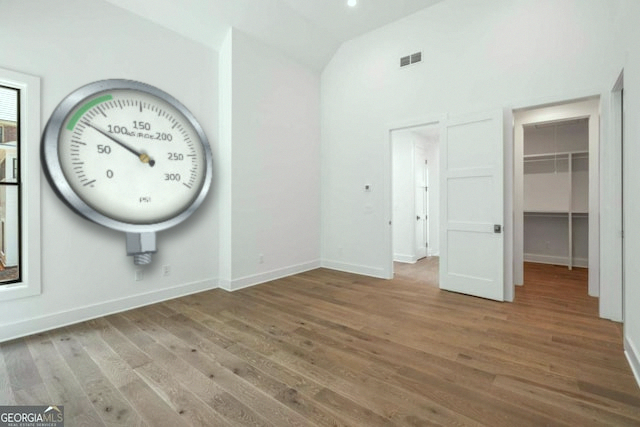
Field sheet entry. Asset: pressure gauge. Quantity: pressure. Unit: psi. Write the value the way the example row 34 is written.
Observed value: 75
